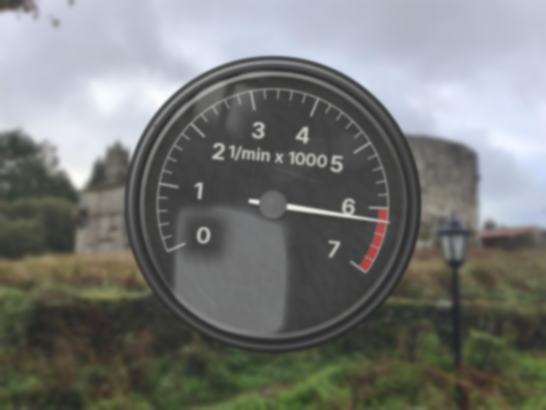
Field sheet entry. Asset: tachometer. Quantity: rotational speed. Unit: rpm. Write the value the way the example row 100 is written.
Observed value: 6200
